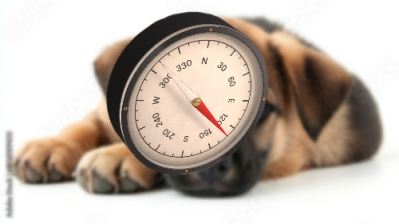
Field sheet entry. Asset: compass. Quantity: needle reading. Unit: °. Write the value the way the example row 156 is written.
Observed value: 130
